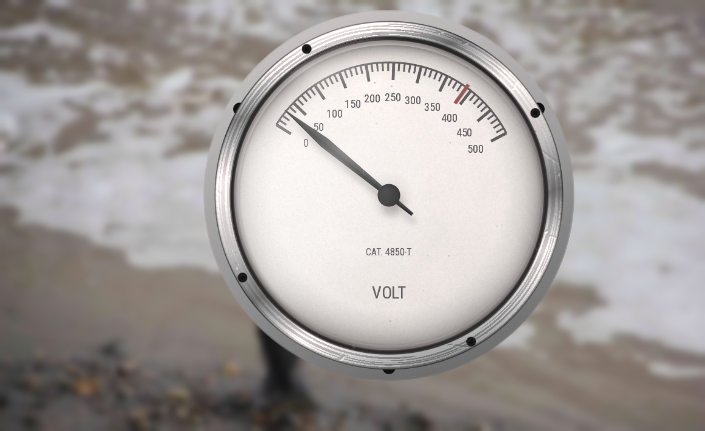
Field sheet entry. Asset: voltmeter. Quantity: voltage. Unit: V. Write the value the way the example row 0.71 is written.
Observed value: 30
